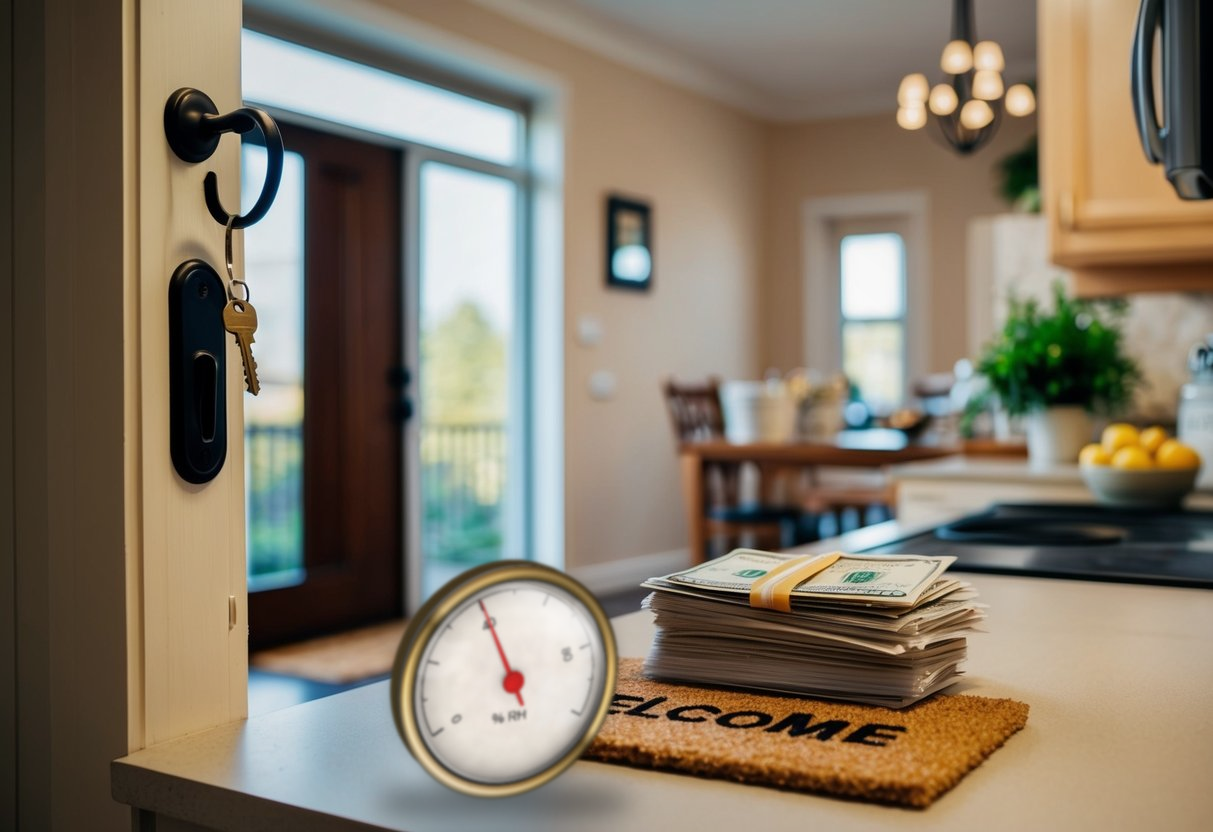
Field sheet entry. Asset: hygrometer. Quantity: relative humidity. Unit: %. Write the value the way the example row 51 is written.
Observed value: 40
